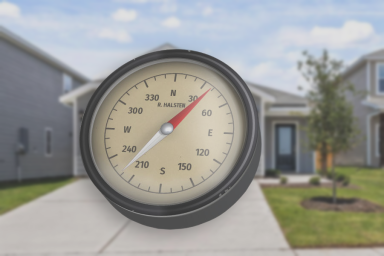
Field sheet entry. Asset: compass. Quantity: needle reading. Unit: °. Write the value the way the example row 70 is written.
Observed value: 40
